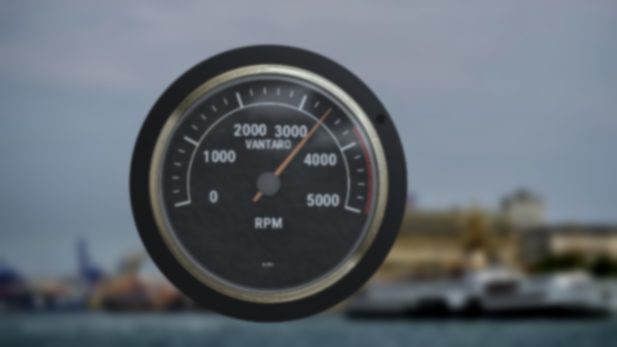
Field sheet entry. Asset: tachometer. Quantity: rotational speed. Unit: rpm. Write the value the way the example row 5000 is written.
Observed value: 3400
